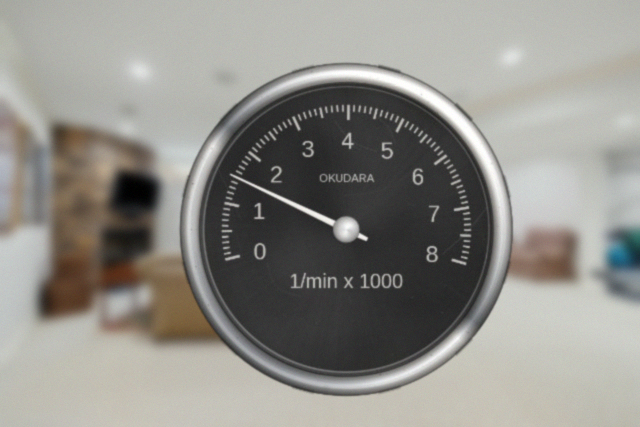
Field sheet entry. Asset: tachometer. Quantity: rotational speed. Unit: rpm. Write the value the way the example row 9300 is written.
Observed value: 1500
